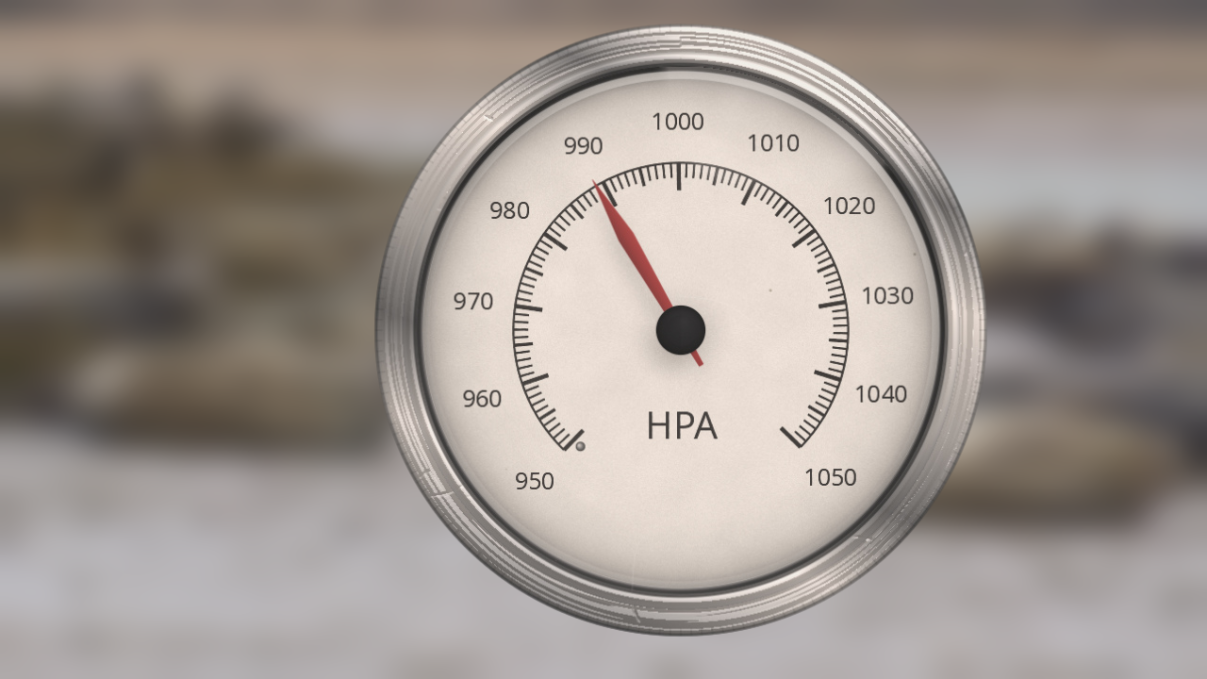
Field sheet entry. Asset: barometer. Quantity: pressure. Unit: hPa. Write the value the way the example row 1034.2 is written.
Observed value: 989
